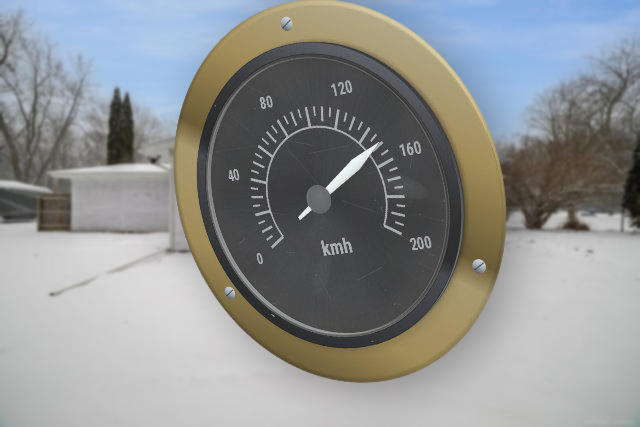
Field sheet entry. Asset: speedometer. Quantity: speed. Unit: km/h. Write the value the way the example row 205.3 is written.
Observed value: 150
